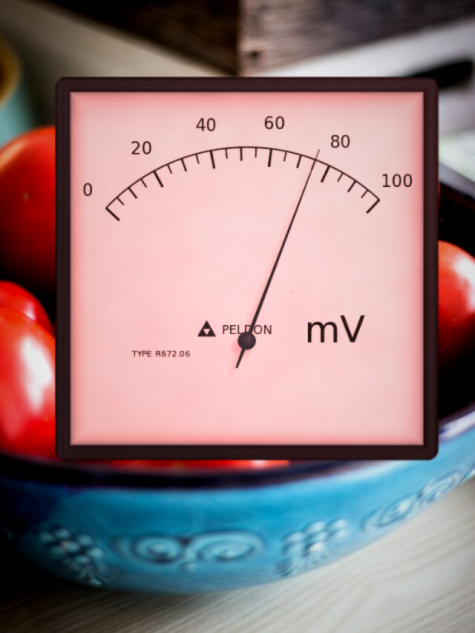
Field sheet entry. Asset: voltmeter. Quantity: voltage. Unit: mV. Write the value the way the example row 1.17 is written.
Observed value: 75
